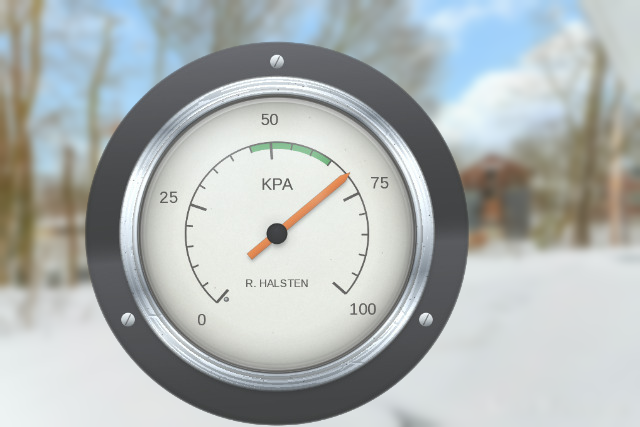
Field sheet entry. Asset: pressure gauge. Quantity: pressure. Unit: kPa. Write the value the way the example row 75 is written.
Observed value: 70
